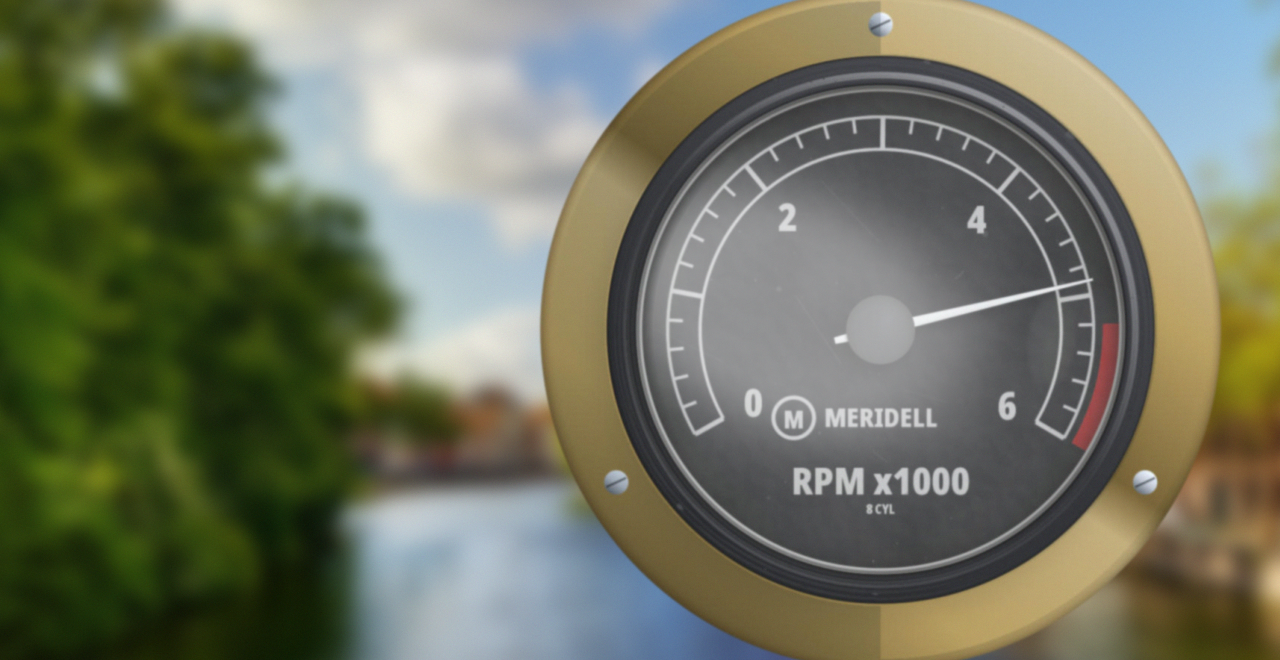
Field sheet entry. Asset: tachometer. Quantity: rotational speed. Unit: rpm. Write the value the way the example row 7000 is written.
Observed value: 4900
